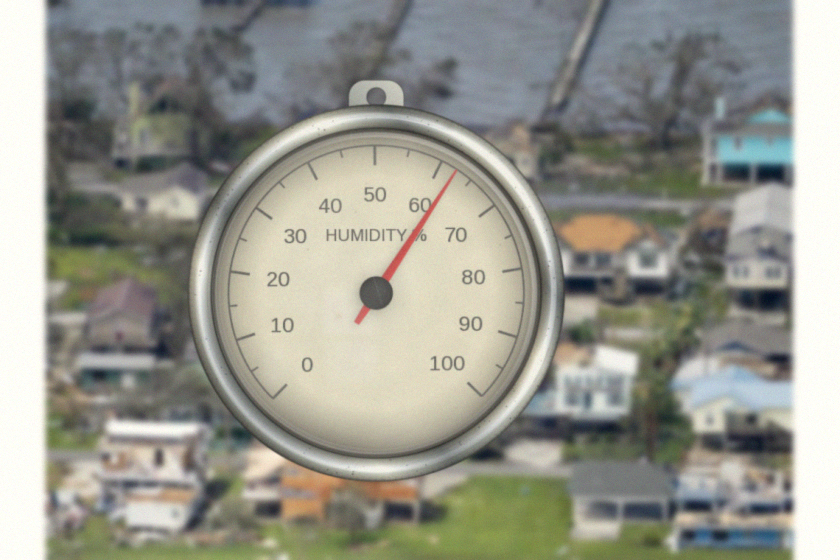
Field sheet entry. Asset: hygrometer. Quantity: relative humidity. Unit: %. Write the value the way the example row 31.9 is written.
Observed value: 62.5
